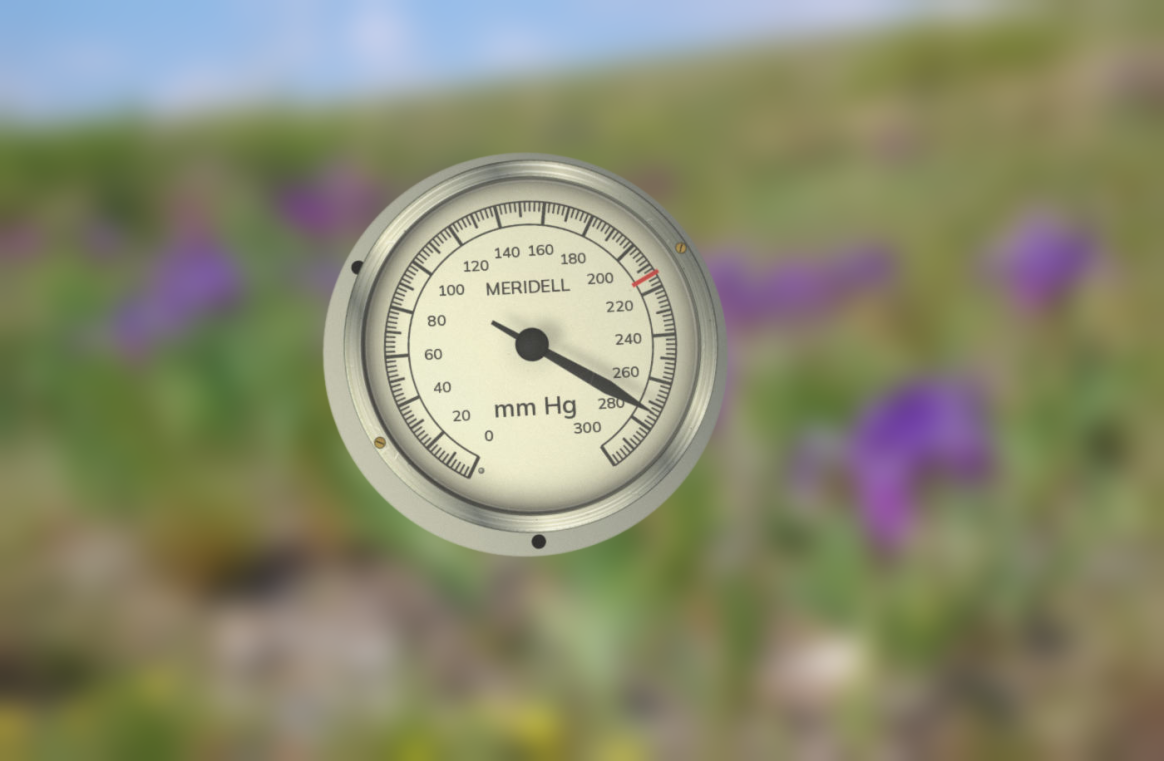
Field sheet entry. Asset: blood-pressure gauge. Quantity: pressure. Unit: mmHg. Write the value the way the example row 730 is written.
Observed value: 274
